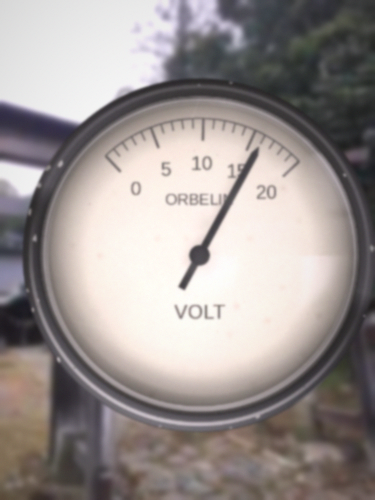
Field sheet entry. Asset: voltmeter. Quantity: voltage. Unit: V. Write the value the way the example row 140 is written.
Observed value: 16
